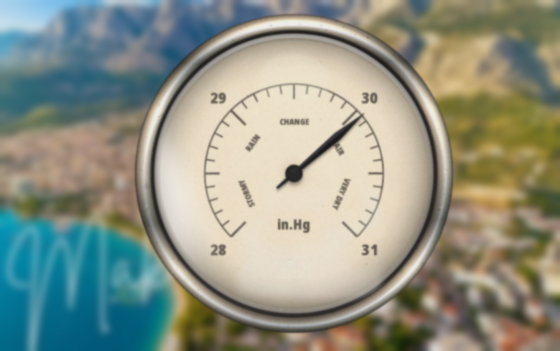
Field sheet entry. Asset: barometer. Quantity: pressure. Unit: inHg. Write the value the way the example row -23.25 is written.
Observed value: 30.05
